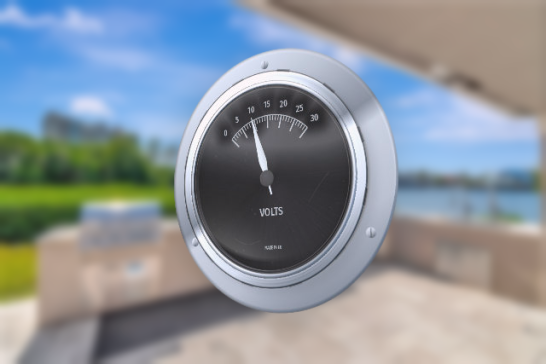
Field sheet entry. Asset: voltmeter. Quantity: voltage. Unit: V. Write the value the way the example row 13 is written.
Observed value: 10
